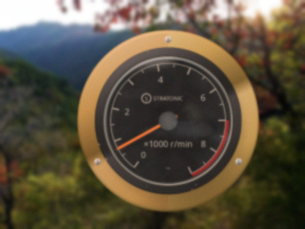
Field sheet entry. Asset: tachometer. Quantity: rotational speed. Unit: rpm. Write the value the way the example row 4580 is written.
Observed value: 750
